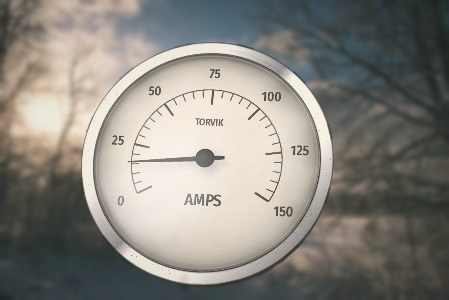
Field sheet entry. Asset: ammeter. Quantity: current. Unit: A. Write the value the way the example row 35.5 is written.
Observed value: 15
